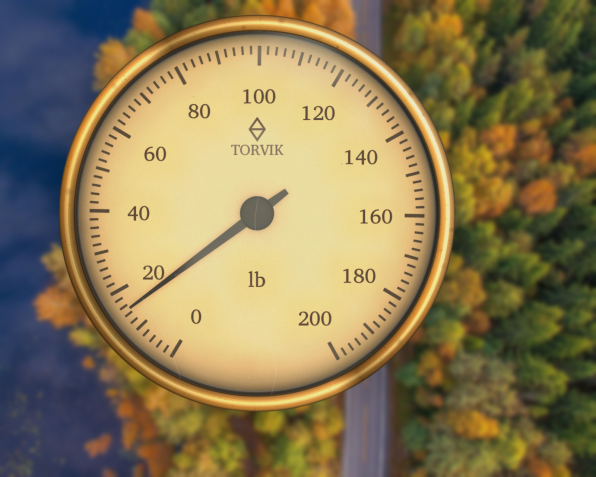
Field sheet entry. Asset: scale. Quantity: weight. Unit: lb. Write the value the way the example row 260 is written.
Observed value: 15
